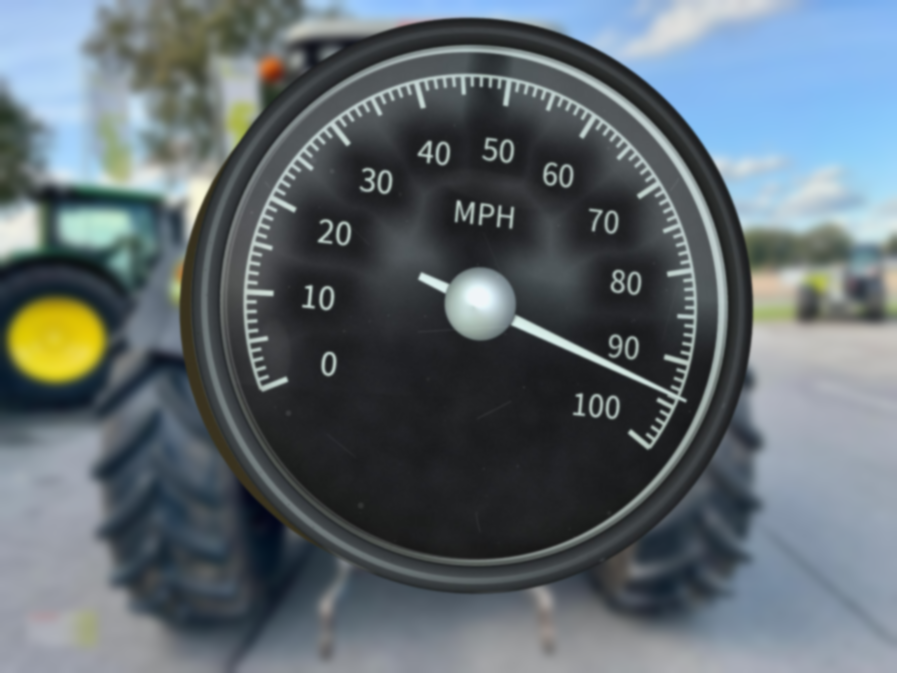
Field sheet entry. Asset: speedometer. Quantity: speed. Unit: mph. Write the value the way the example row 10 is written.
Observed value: 94
